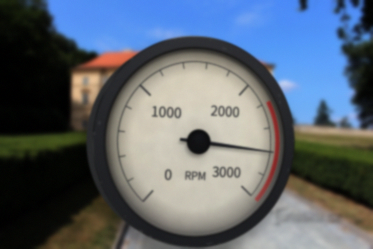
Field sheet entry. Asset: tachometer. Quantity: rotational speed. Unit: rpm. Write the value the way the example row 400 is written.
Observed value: 2600
